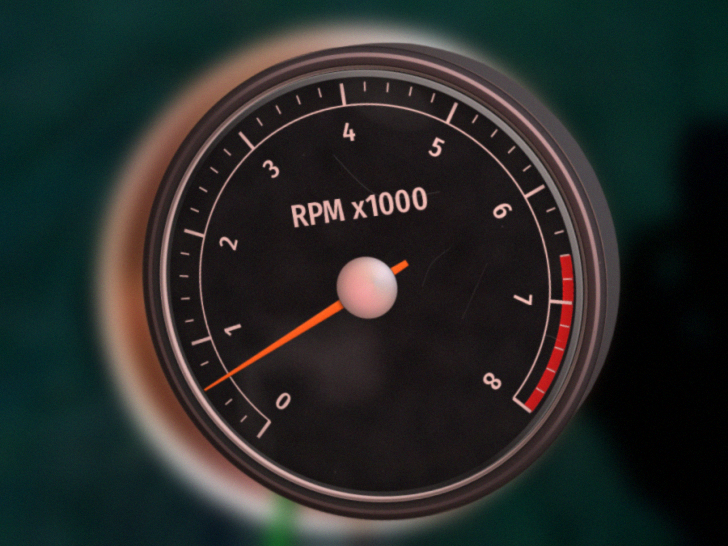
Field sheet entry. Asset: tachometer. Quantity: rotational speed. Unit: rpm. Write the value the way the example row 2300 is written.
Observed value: 600
